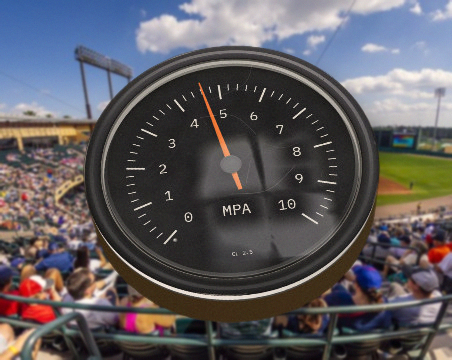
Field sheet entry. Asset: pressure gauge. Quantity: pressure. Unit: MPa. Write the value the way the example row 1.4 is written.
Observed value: 4.6
